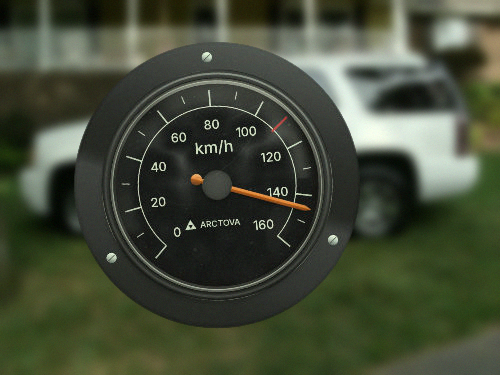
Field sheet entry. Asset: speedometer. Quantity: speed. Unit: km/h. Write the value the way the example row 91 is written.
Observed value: 145
